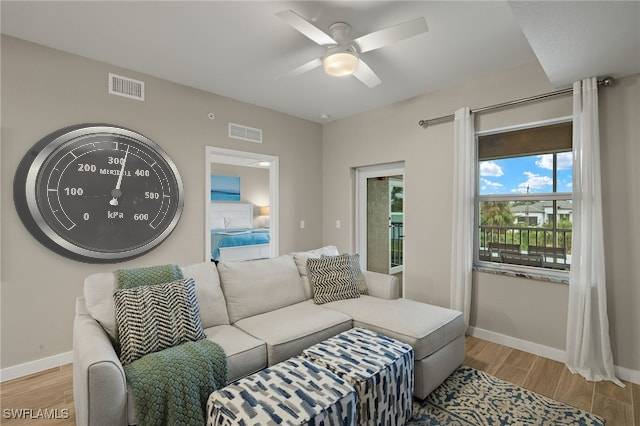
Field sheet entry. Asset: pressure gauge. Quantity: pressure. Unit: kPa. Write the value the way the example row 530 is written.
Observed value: 325
